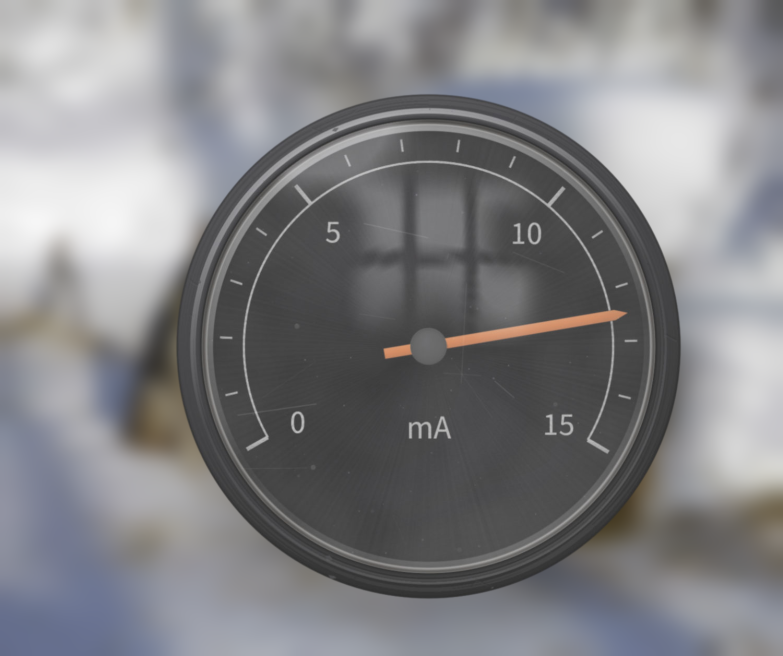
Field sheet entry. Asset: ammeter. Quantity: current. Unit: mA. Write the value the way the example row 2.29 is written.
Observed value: 12.5
